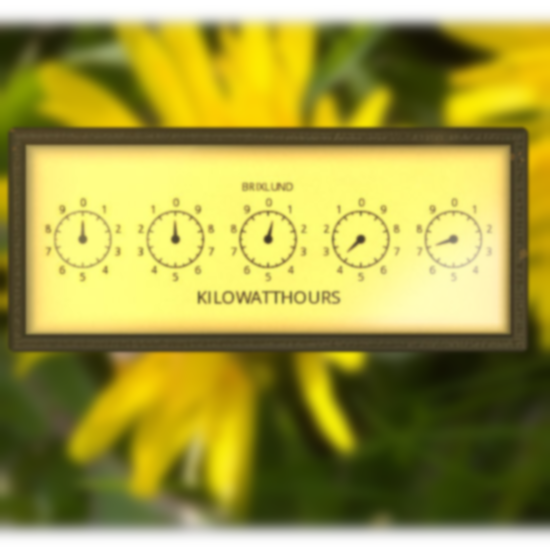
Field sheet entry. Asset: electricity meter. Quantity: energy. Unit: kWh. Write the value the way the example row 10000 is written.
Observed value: 37
